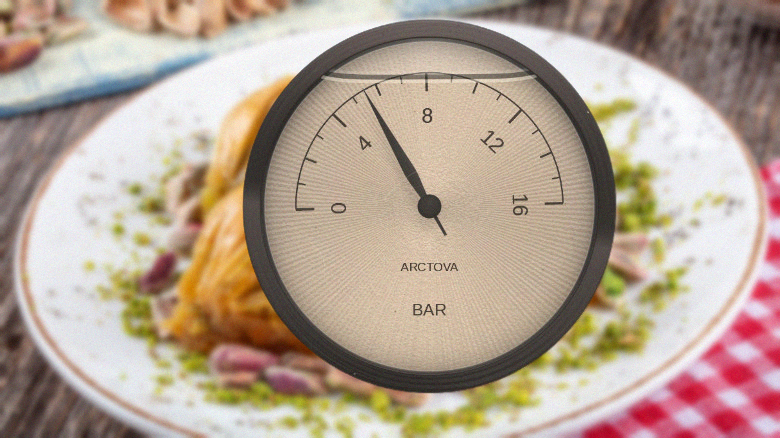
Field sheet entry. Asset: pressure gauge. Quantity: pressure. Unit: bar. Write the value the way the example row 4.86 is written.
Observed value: 5.5
